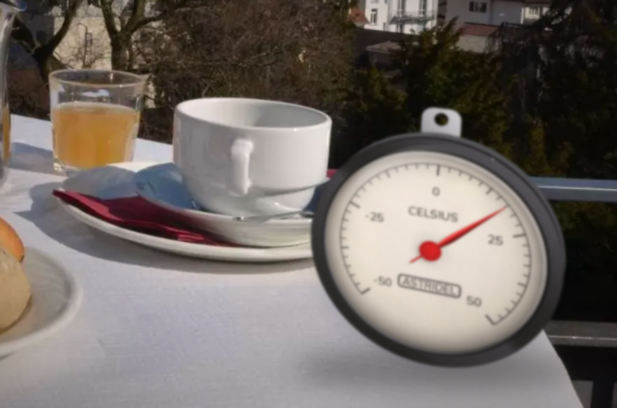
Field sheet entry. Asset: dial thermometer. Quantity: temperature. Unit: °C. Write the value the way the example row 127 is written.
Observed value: 17.5
